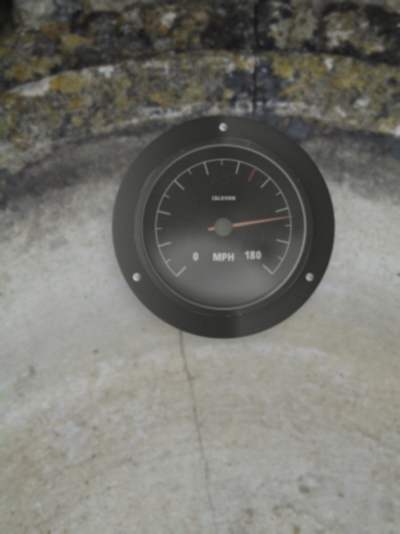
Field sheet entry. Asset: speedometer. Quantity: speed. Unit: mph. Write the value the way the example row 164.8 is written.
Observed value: 145
